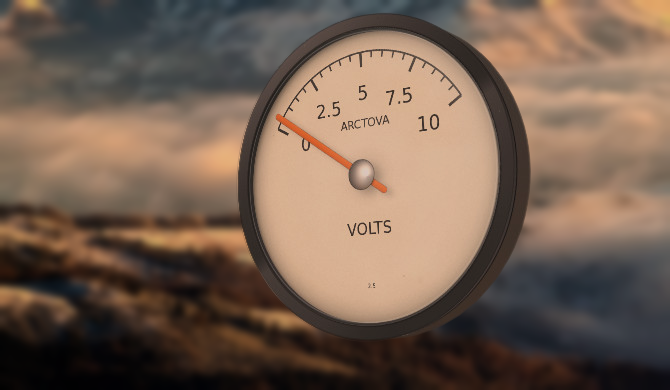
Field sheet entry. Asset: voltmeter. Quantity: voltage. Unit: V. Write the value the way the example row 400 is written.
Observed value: 0.5
